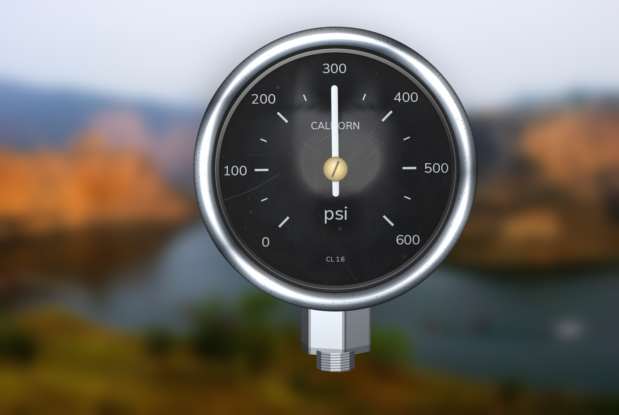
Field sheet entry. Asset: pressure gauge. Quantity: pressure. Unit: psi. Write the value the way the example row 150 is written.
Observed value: 300
